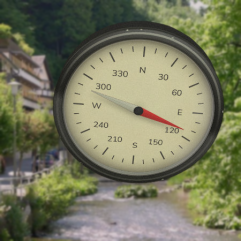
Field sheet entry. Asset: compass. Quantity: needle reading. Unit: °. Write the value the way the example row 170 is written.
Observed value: 110
